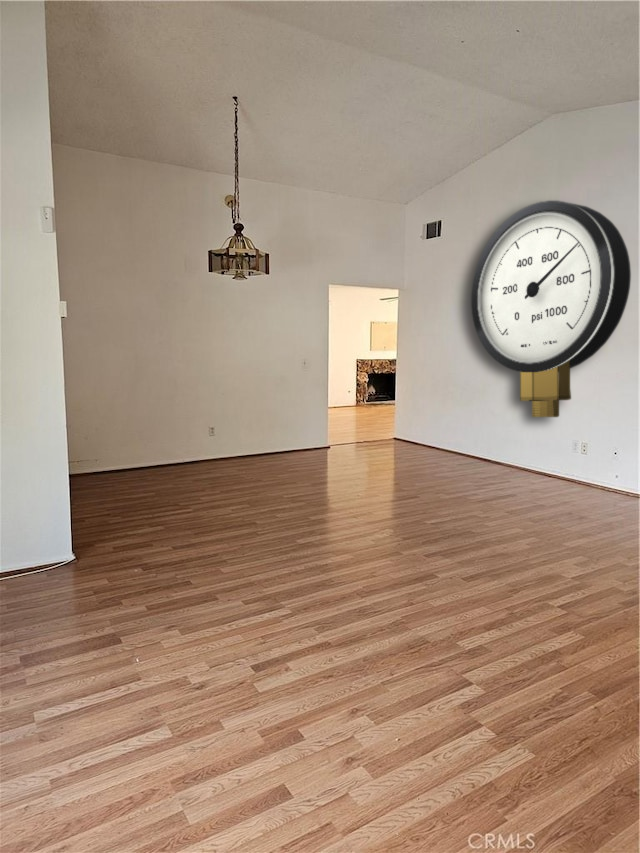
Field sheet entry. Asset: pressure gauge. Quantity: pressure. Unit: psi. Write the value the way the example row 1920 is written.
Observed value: 700
